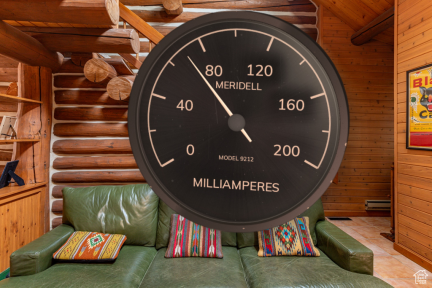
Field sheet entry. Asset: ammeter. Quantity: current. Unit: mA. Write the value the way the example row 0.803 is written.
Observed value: 70
